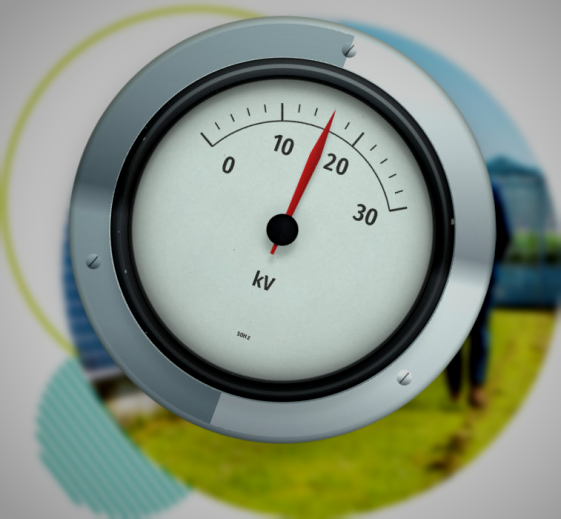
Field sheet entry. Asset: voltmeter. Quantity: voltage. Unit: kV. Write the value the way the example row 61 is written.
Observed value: 16
